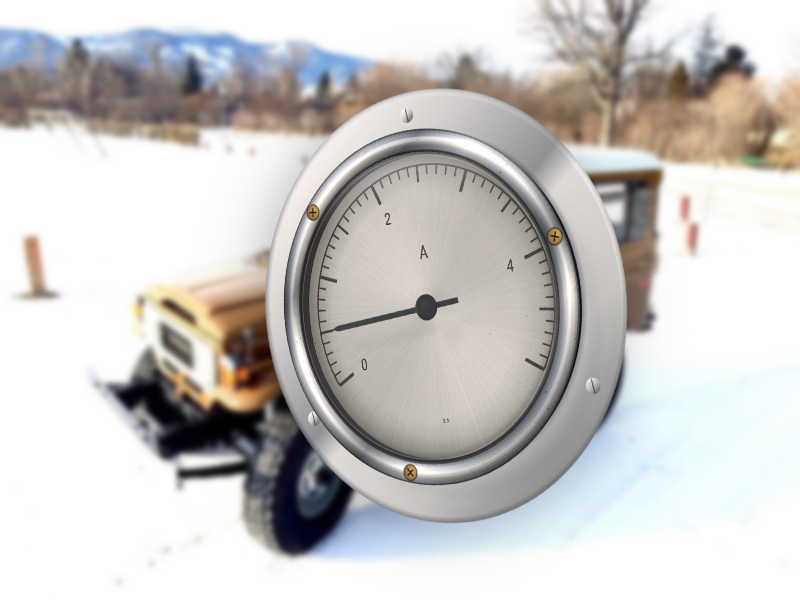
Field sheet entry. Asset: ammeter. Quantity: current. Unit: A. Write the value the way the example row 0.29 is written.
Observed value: 0.5
